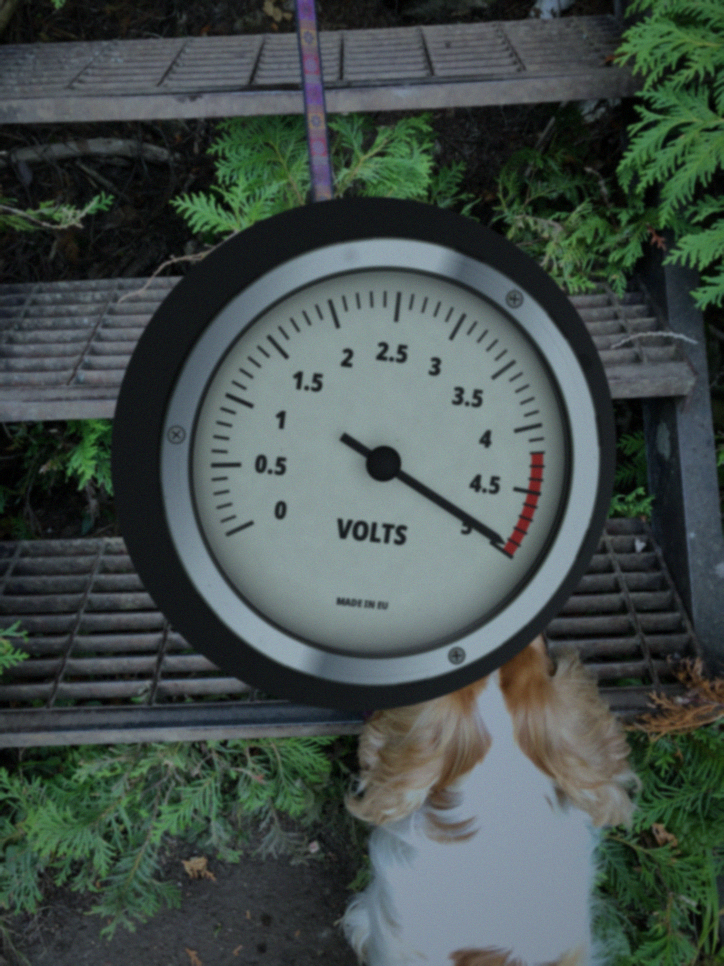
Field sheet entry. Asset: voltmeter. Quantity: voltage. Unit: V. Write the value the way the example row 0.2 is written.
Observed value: 4.95
